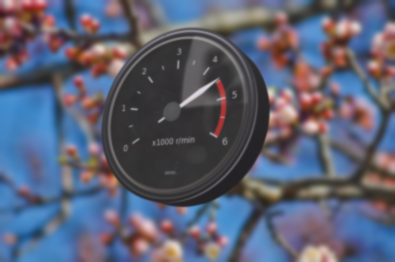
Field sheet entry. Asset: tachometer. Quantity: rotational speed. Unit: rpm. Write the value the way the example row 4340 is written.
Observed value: 4500
